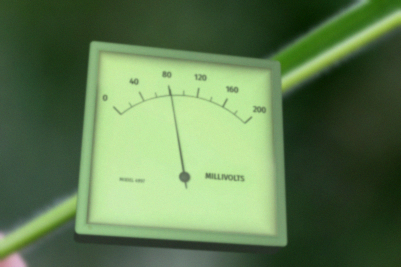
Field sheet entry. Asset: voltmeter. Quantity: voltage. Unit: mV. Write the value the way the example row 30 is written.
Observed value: 80
